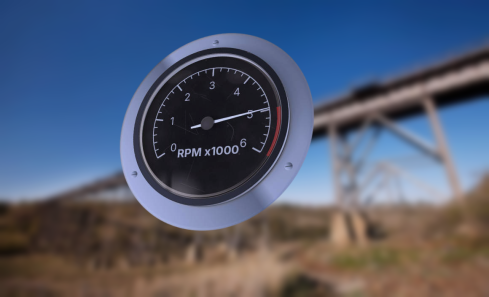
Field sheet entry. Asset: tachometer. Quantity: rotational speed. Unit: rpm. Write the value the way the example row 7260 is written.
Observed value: 5000
